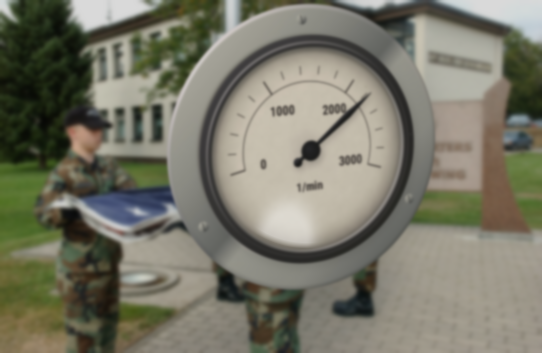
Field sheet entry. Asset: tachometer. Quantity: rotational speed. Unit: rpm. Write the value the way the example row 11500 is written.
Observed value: 2200
